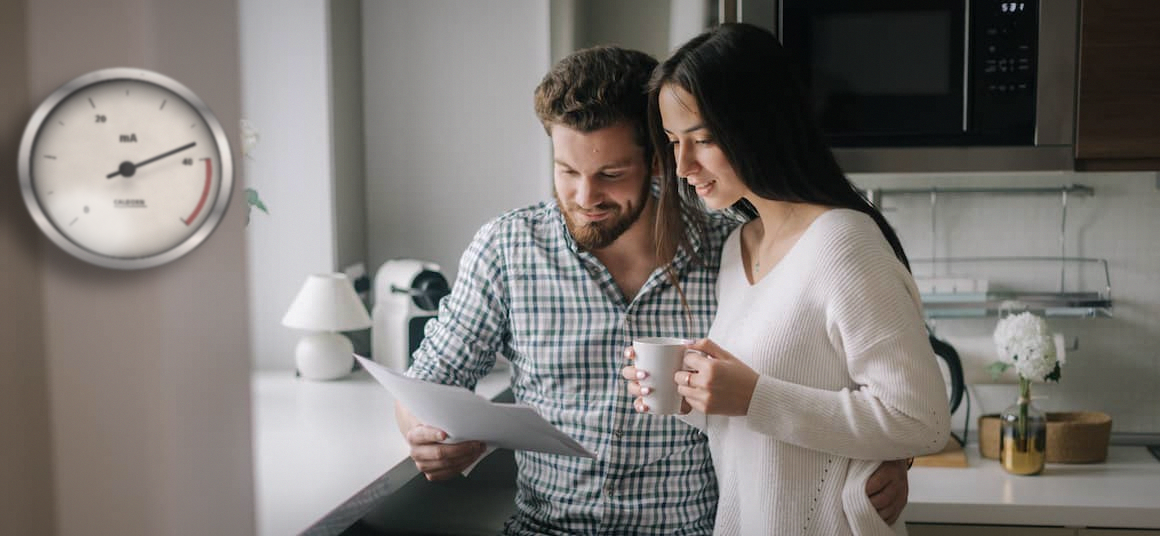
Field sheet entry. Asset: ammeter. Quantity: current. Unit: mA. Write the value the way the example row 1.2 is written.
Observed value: 37.5
